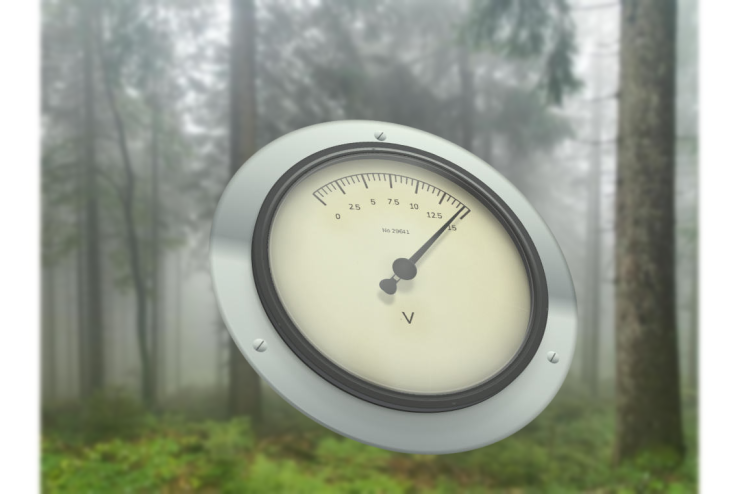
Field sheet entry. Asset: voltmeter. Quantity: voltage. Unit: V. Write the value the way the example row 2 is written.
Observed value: 14.5
